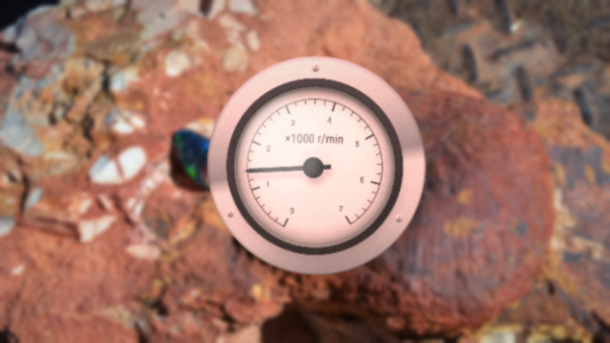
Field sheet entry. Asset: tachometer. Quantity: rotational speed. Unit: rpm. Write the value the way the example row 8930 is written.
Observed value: 1400
